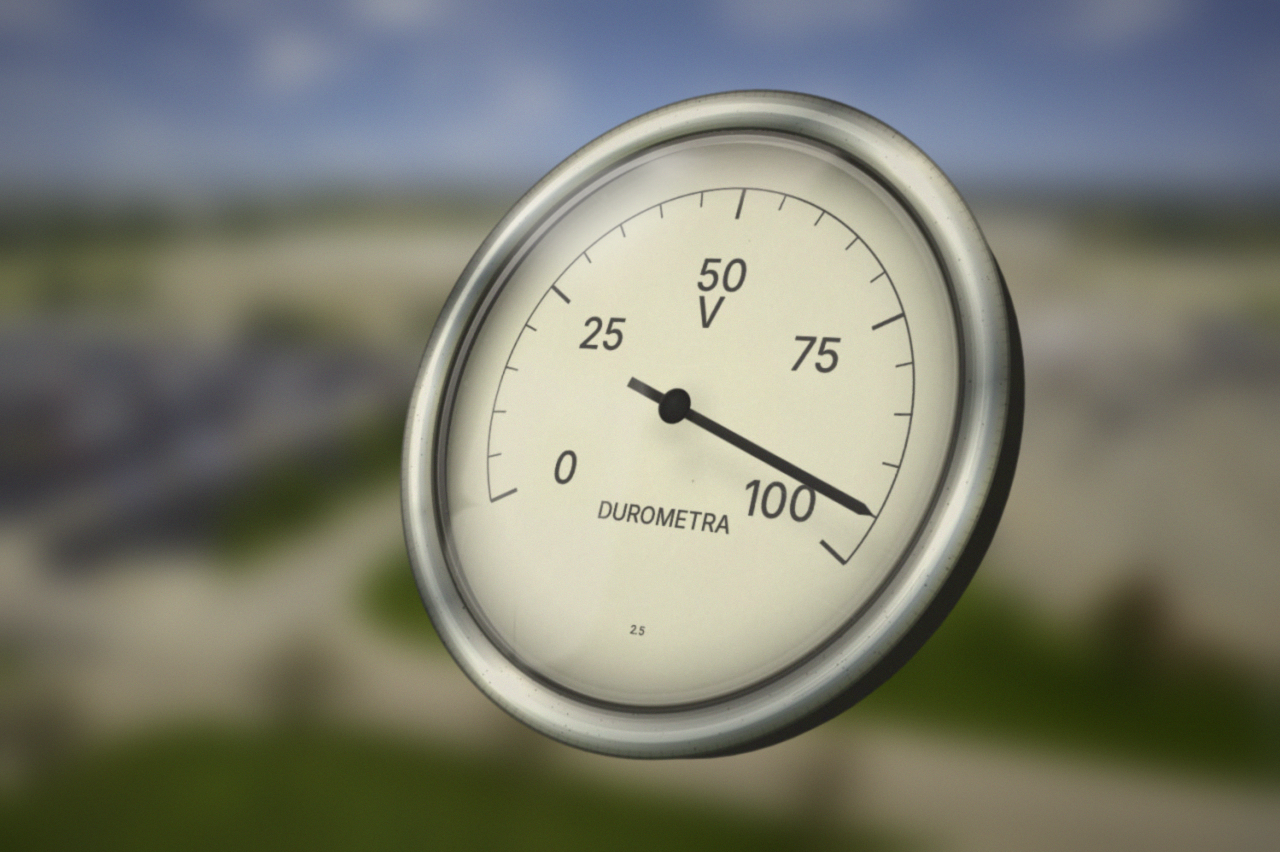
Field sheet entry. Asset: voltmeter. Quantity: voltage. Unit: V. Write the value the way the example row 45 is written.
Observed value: 95
